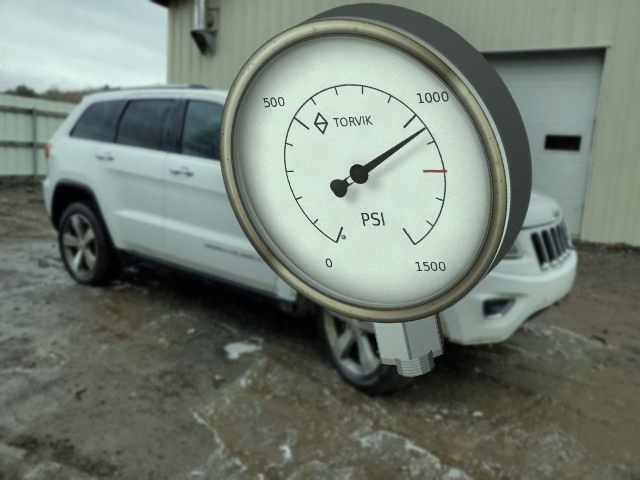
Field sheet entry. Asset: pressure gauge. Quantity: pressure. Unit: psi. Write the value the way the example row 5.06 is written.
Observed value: 1050
